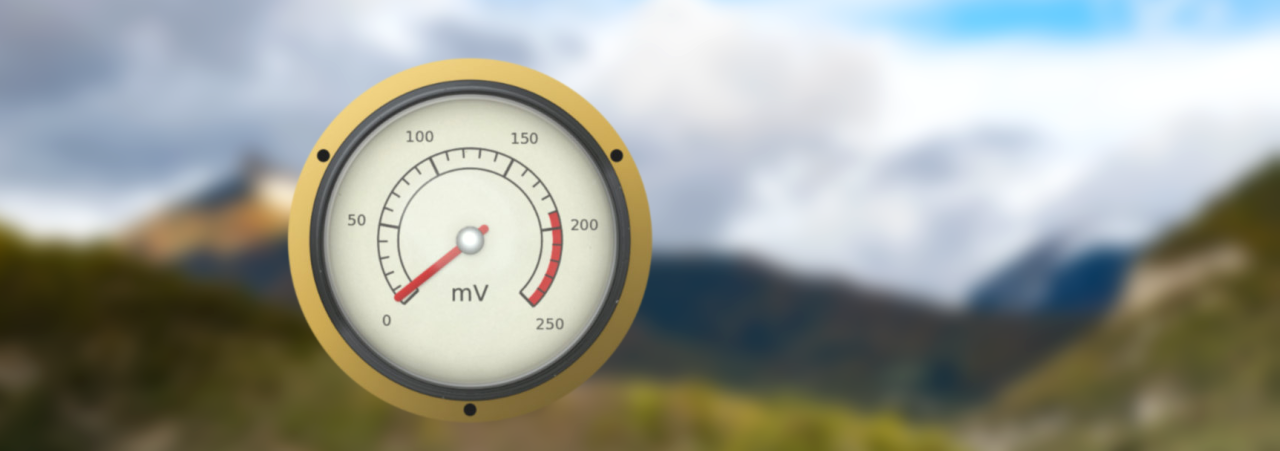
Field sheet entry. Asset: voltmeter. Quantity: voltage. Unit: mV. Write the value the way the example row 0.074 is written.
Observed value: 5
